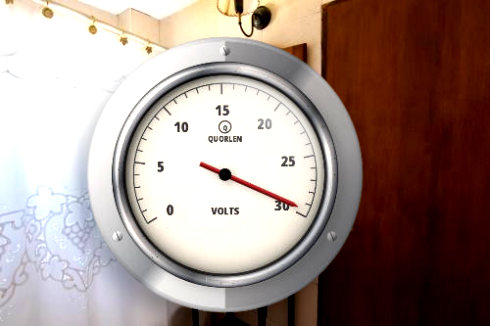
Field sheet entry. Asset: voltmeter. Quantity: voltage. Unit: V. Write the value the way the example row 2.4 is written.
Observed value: 29.5
